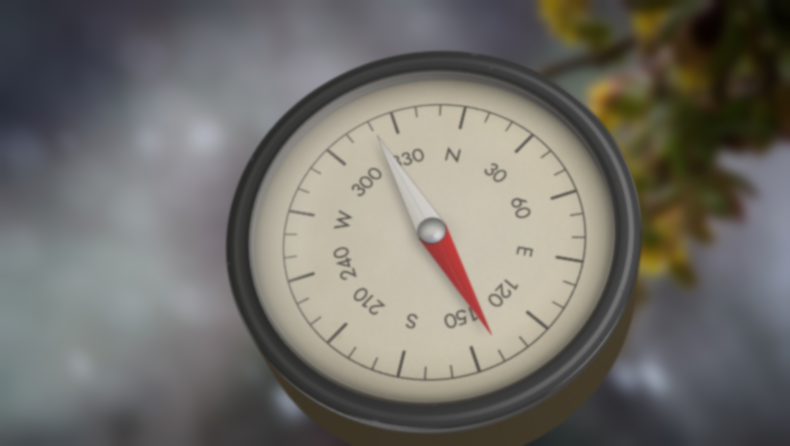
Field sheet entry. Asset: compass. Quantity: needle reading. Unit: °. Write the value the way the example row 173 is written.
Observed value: 140
